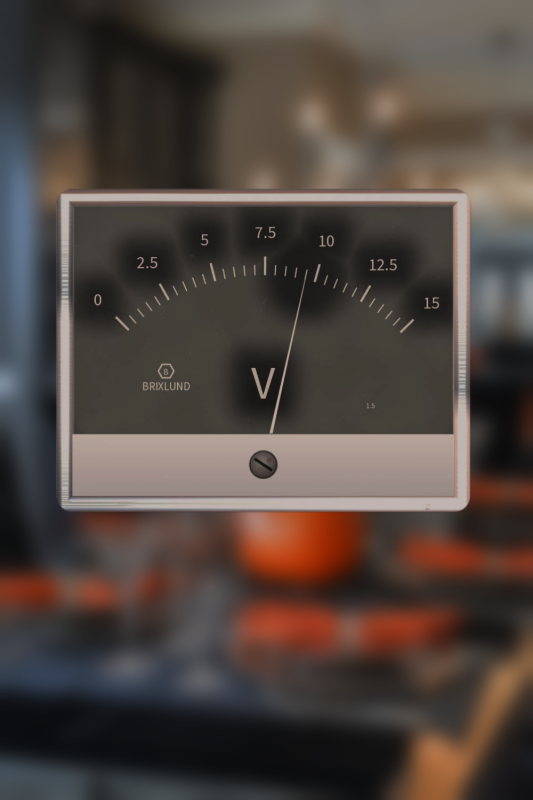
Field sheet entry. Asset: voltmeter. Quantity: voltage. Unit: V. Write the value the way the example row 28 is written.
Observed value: 9.5
